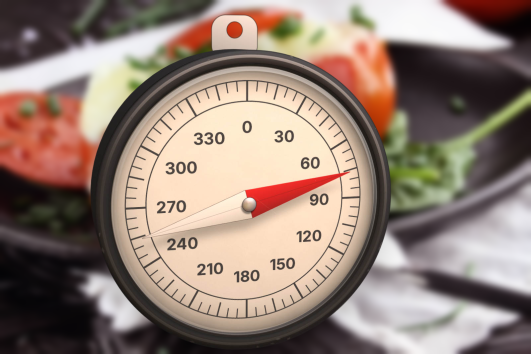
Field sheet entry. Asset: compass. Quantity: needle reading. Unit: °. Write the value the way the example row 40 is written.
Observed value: 75
